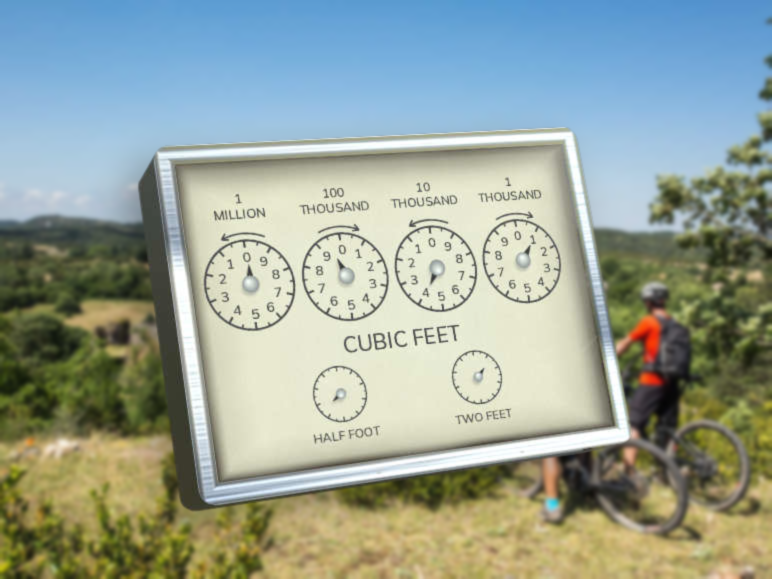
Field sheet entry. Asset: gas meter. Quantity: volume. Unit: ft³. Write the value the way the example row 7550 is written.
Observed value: 994100
